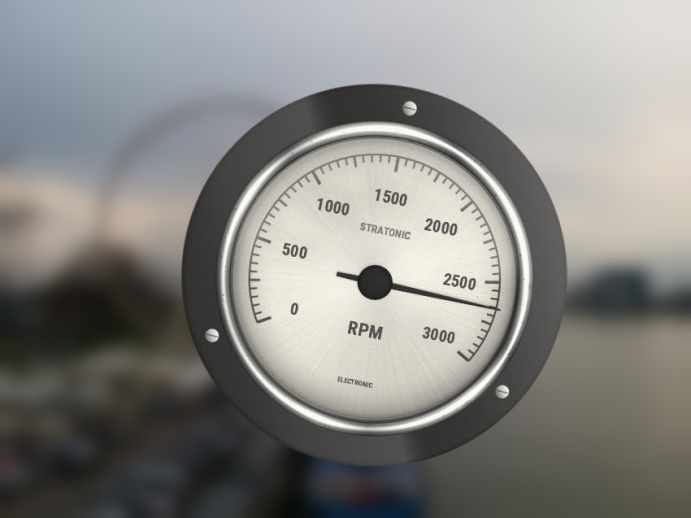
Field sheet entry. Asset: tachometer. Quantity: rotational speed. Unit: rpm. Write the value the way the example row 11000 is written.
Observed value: 2650
